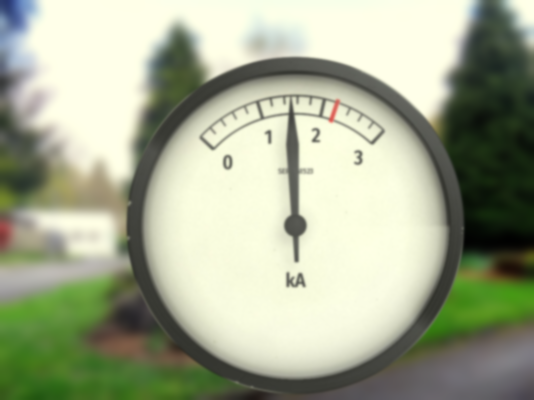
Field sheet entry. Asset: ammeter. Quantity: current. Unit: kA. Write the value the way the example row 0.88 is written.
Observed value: 1.5
